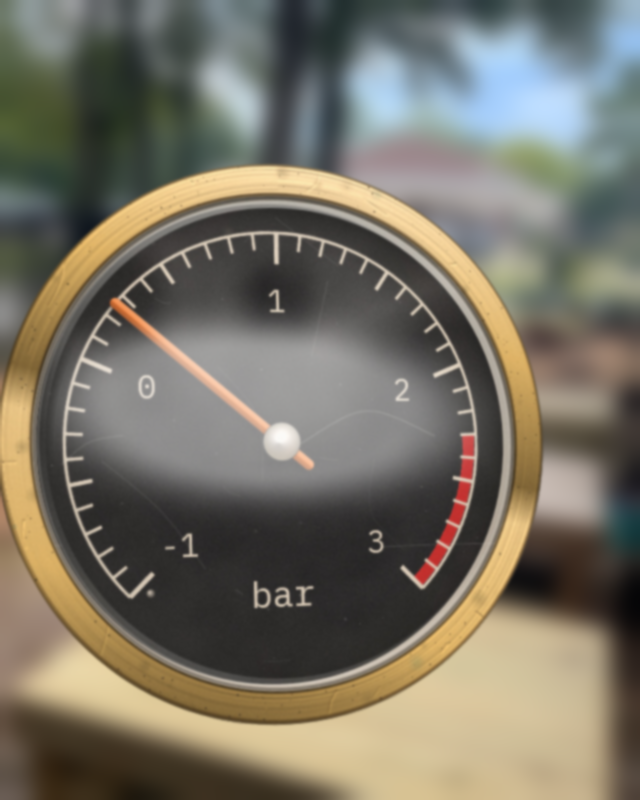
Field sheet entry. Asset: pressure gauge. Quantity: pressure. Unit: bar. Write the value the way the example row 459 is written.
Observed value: 0.25
